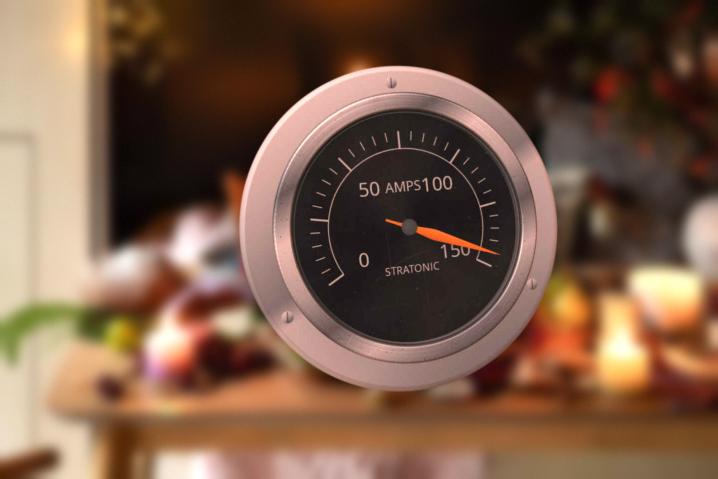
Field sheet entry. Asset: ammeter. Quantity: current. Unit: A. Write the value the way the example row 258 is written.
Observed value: 145
